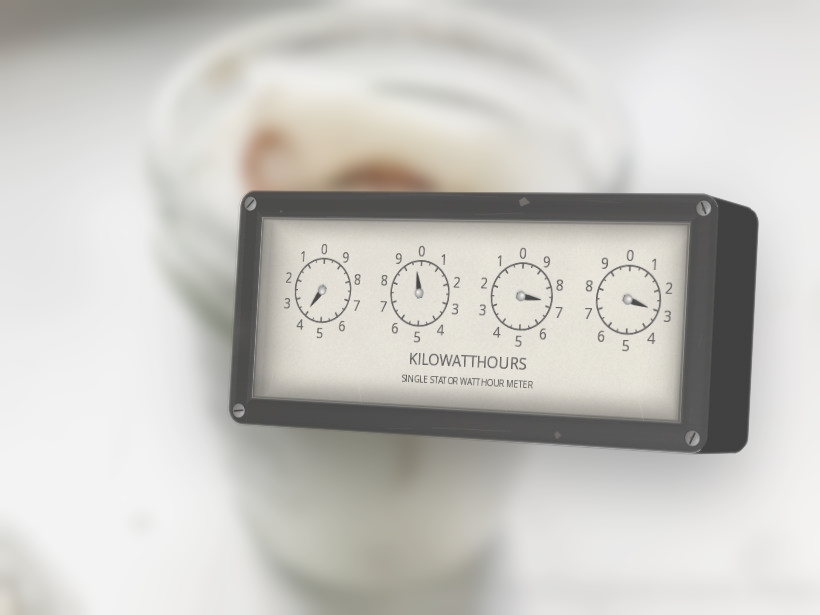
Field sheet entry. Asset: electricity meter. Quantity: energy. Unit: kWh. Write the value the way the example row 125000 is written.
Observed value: 3973
